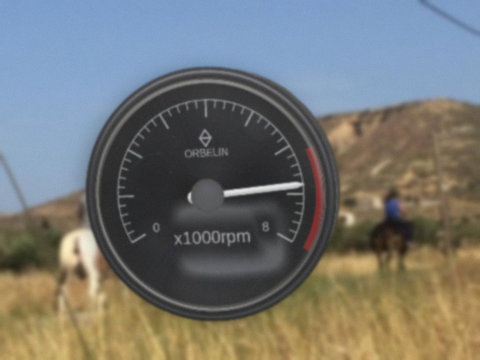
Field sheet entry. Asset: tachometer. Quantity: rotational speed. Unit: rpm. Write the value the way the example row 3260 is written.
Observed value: 6800
